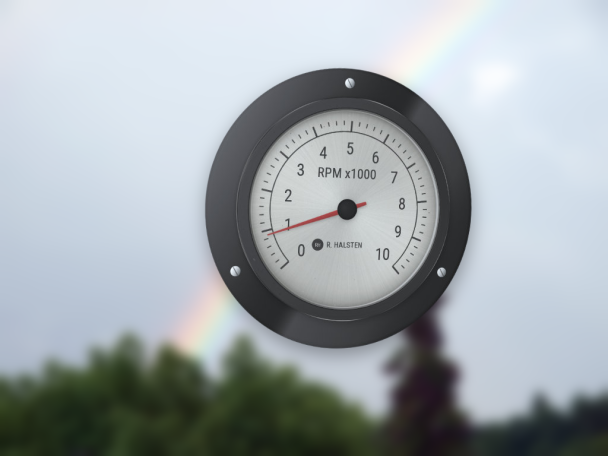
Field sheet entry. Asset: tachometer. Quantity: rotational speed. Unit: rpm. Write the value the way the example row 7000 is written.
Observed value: 900
